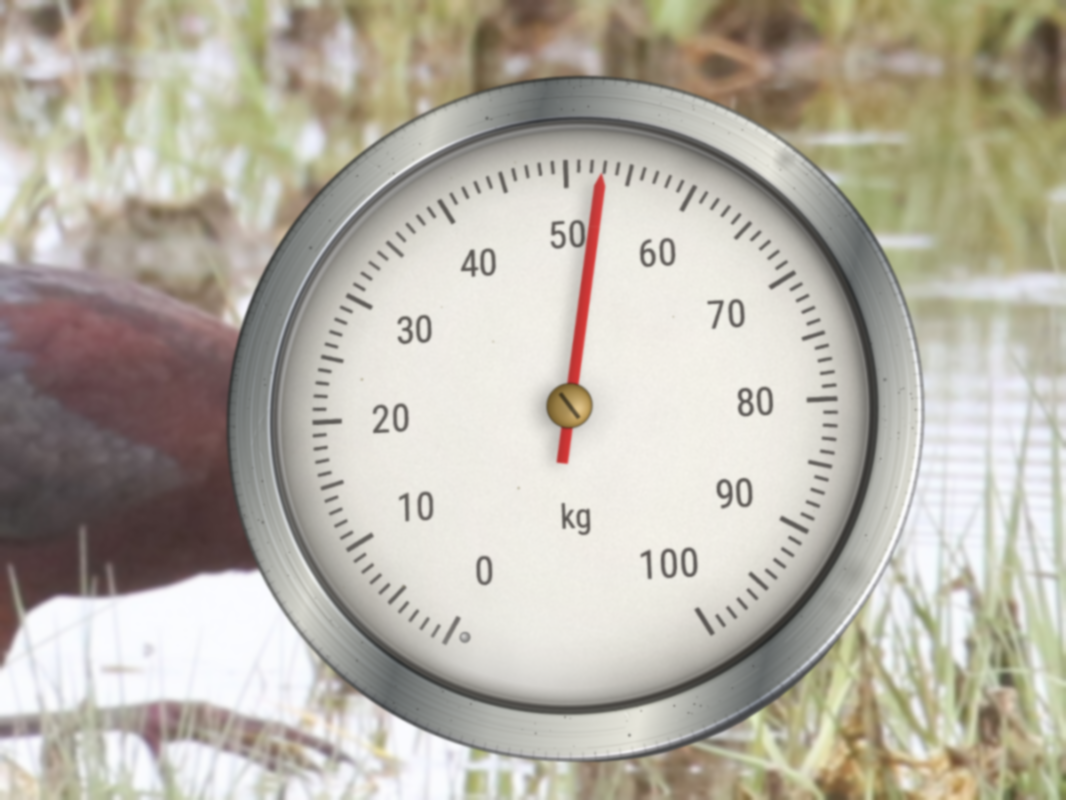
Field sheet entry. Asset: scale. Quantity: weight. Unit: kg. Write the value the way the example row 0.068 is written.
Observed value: 53
